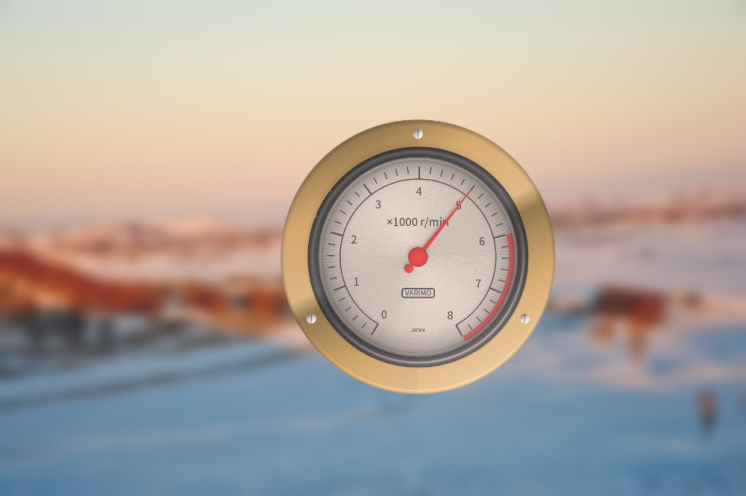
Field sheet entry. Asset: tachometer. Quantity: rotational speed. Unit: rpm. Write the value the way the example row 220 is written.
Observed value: 5000
